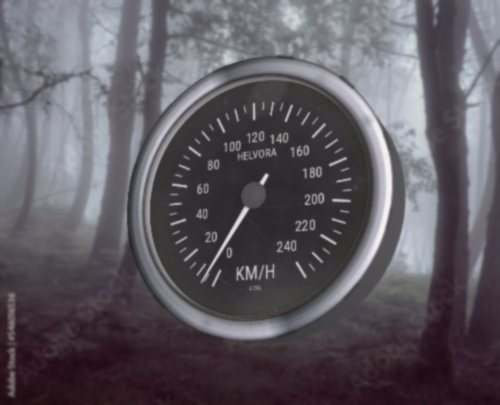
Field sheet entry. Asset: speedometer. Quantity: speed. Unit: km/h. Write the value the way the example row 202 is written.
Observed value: 5
